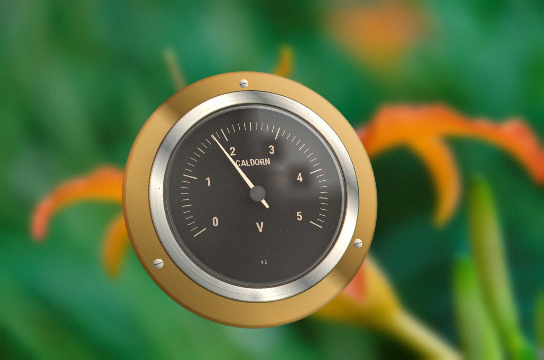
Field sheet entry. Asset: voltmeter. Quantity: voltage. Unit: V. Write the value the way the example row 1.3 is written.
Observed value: 1.8
